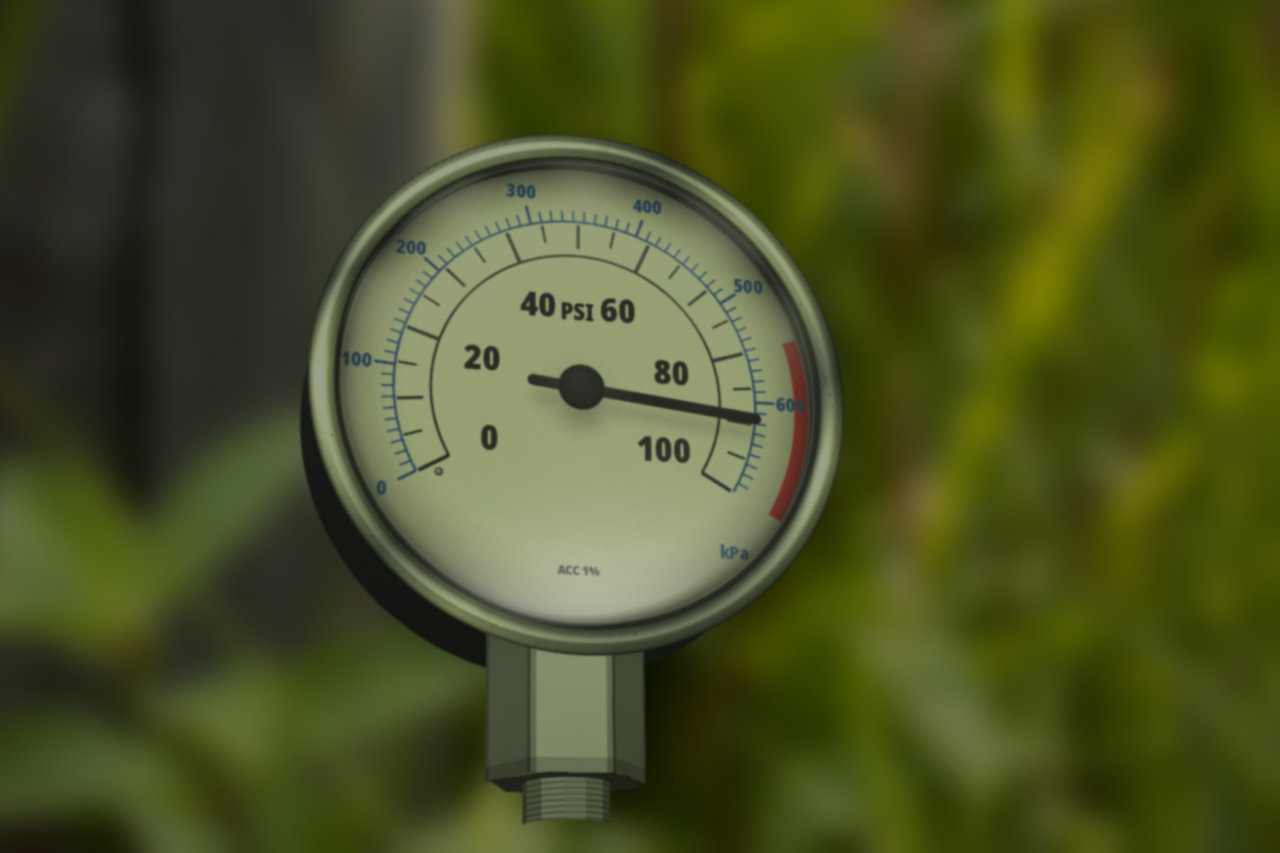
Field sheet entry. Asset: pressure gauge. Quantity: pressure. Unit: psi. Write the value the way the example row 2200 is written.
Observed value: 90
